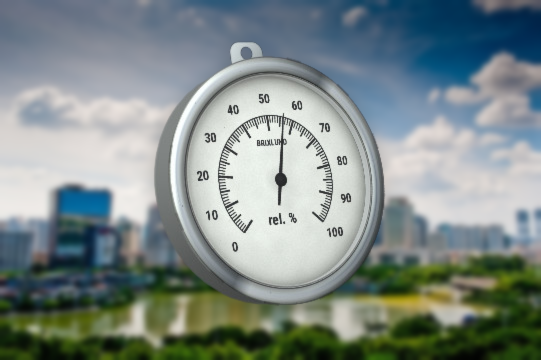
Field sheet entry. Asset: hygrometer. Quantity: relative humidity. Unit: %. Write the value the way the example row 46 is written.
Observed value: 55
